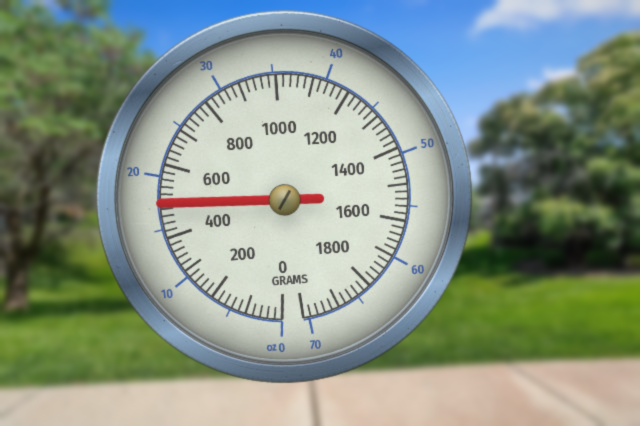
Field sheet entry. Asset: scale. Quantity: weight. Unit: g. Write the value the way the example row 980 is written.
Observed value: 500
